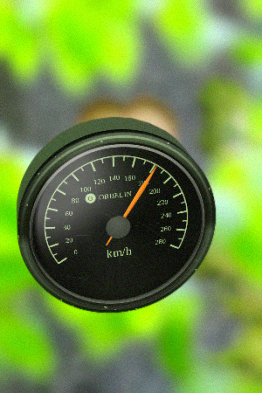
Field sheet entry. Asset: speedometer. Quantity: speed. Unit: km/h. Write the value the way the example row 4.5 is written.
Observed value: 180
